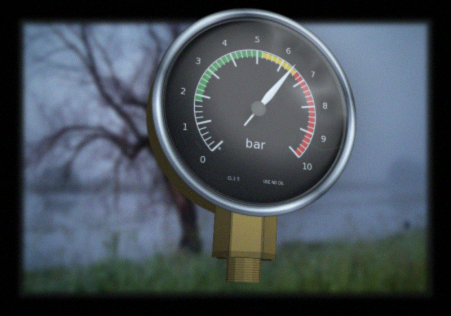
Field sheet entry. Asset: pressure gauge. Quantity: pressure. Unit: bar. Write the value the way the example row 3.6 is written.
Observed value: 6.4
